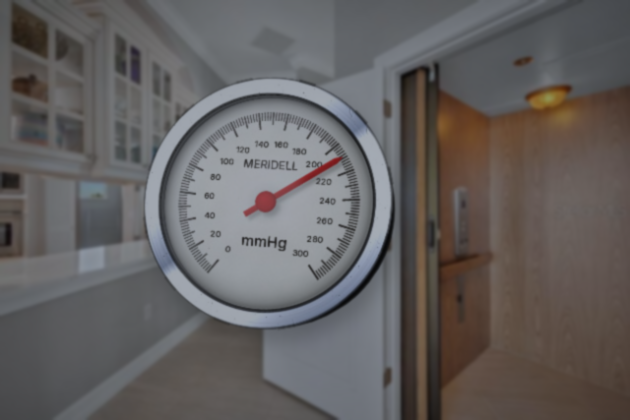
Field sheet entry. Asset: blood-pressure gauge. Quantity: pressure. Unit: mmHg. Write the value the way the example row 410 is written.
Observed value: 210
